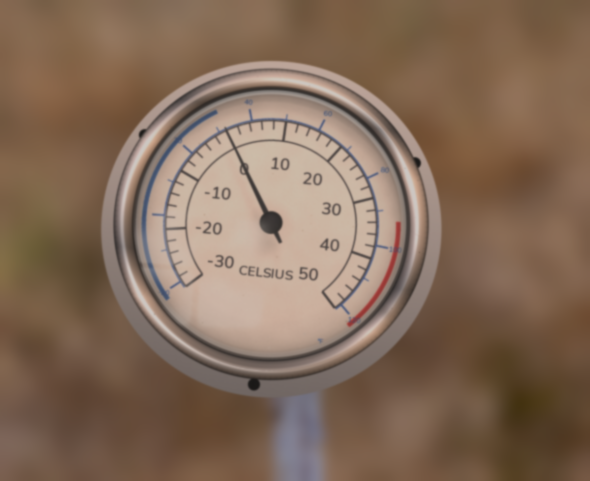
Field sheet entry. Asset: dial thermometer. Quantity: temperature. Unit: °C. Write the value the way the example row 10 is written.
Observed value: 0
